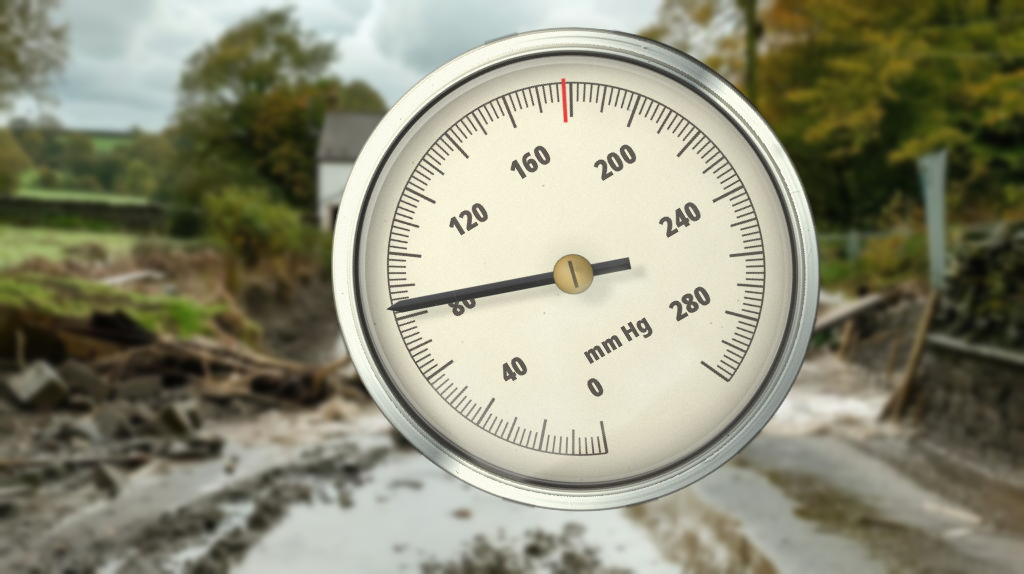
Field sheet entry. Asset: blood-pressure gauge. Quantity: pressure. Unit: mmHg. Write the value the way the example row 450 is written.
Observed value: 84
